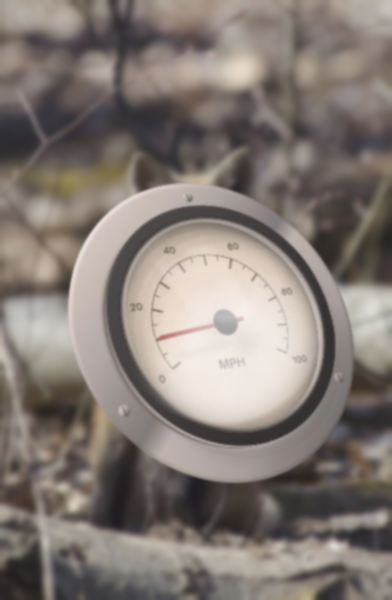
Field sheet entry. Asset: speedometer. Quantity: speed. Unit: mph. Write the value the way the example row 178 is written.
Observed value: 10
